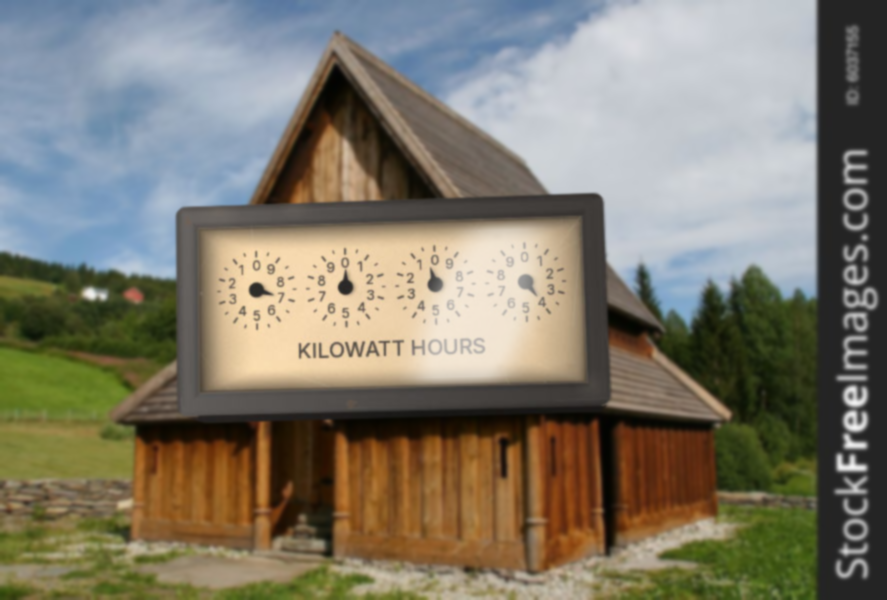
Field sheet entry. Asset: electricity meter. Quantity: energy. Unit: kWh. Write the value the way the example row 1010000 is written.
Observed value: 7004
